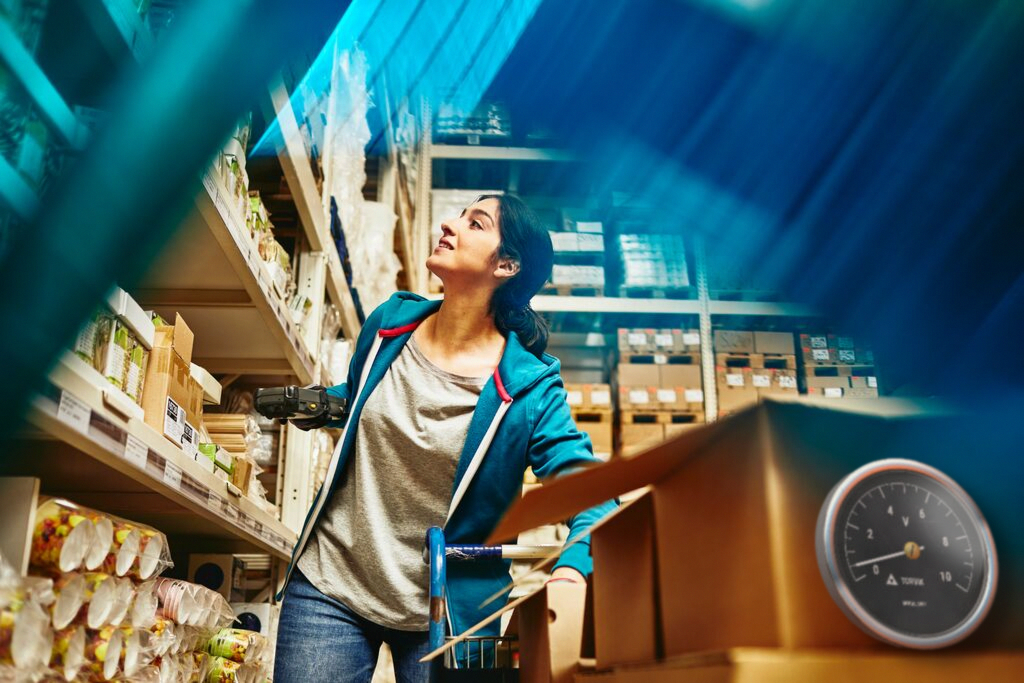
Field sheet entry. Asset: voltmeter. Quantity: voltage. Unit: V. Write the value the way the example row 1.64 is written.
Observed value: 0.5
